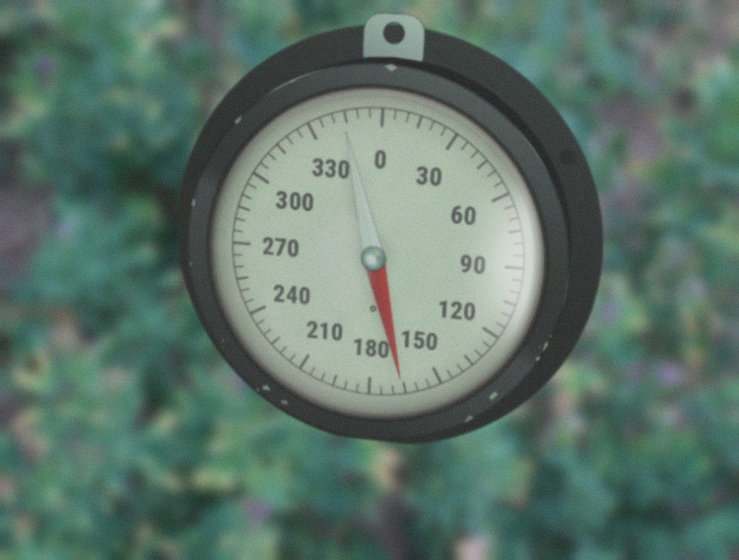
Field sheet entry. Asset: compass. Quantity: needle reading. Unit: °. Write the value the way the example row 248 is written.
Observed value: 165
